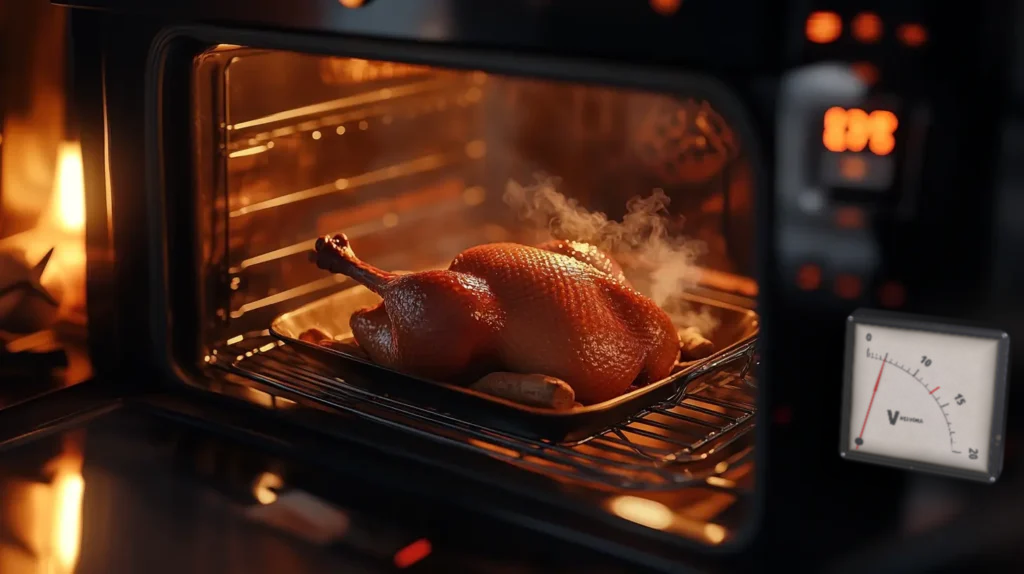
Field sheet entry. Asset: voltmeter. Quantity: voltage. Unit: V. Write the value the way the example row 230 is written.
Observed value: 5
